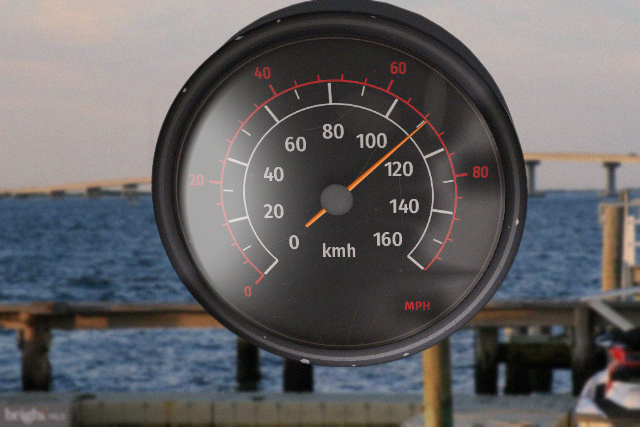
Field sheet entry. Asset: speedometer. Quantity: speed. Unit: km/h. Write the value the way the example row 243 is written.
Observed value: 110
